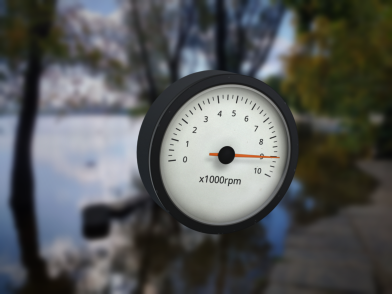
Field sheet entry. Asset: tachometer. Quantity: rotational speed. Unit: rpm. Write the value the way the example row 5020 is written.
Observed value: 9000
